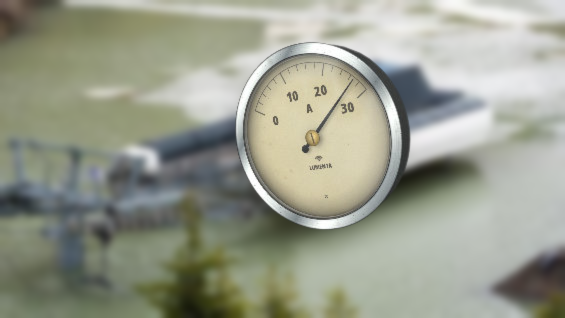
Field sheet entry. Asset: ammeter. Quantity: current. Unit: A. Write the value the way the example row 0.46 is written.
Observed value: 27
